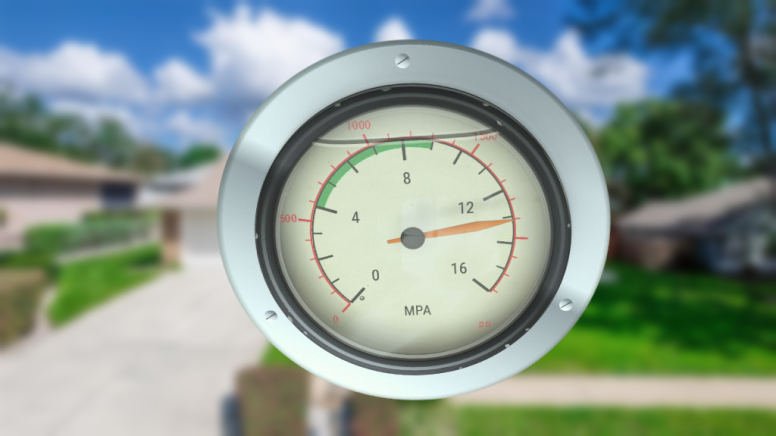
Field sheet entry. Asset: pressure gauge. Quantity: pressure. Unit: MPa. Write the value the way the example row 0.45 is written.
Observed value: 13
